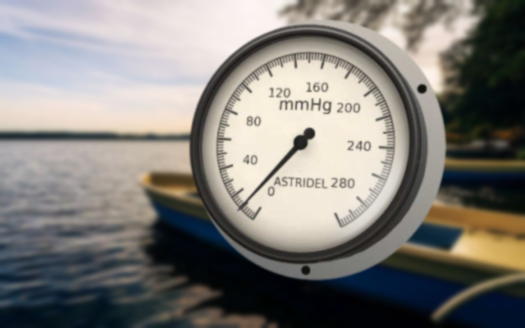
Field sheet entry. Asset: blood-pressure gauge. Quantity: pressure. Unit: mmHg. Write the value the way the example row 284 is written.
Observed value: 10
